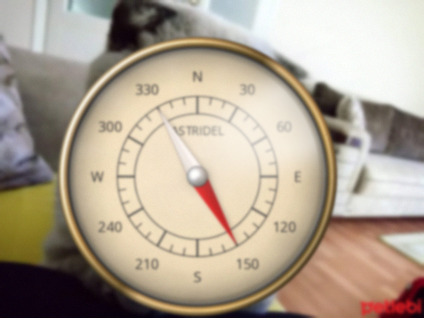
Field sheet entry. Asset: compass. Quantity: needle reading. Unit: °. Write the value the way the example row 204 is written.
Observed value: 150
